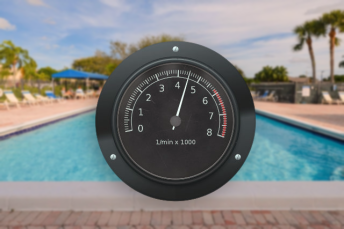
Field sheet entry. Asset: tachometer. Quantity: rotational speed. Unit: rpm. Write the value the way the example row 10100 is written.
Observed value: 4500
